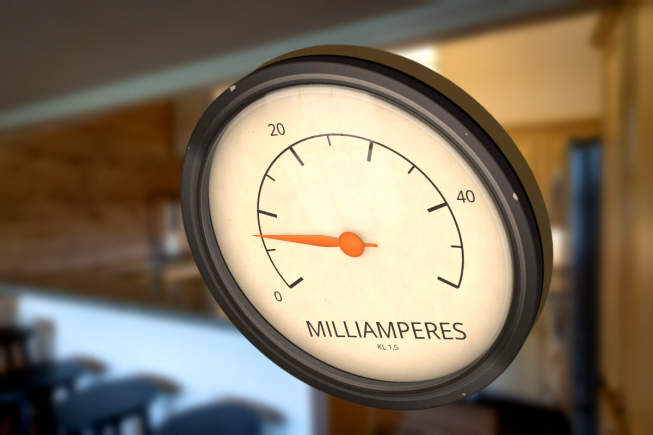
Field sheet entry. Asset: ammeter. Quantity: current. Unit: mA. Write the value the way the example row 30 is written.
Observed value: 7.5
